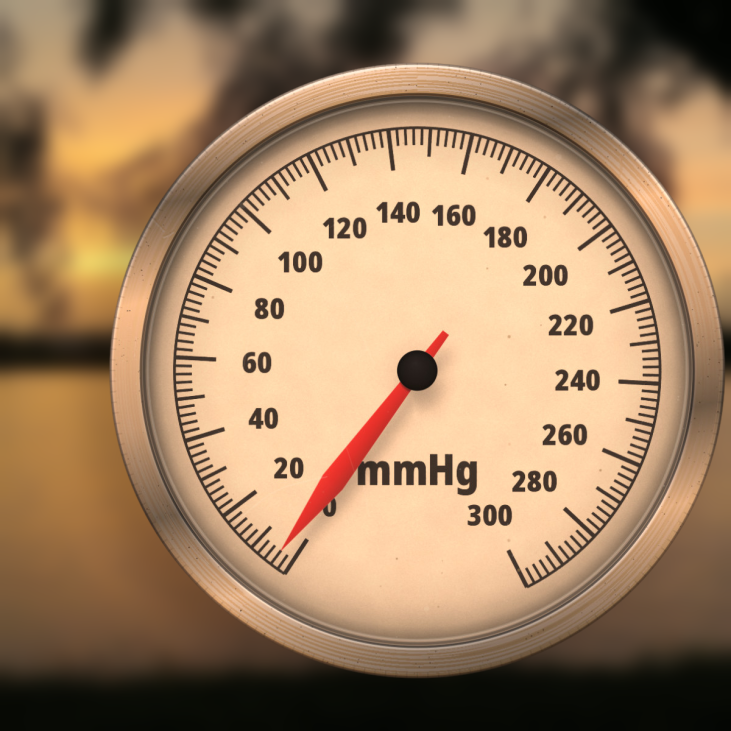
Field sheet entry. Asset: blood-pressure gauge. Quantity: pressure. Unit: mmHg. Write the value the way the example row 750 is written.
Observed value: 4
